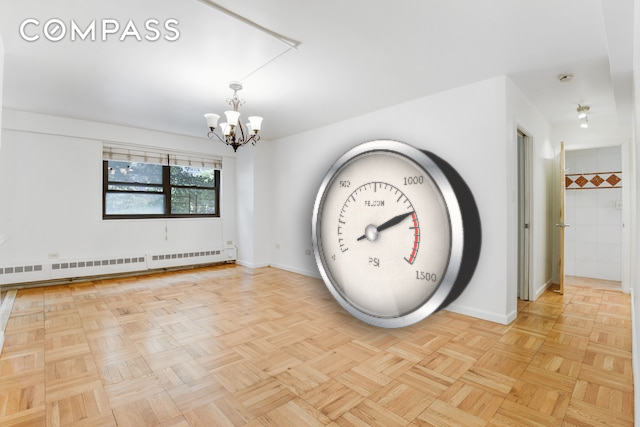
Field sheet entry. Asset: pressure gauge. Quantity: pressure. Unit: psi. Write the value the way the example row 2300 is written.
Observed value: 1150
